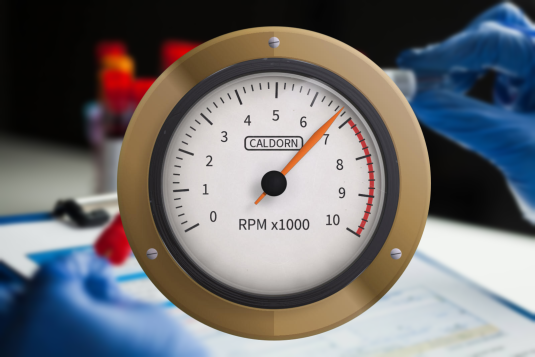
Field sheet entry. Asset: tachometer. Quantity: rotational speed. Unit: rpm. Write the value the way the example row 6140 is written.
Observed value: 6700
